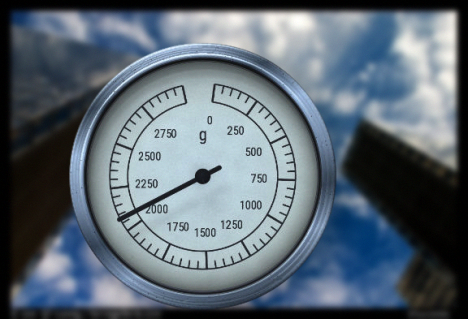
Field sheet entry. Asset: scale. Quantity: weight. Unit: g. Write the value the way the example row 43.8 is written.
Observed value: 2075
